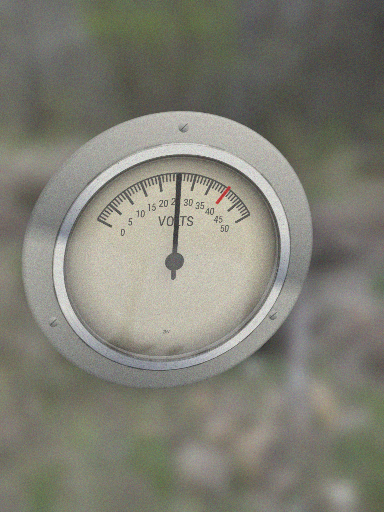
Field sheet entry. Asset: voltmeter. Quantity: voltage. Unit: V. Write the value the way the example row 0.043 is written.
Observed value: 25
